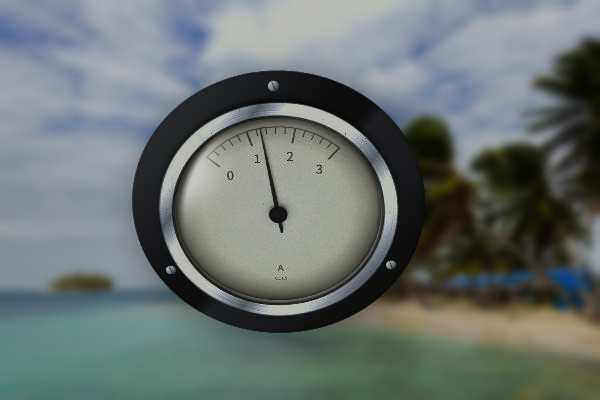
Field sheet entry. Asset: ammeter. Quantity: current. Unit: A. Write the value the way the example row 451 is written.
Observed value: 1.3
